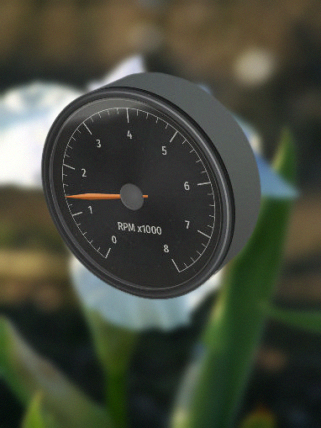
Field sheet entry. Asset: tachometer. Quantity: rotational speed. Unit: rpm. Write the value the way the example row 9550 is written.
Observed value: 1400
